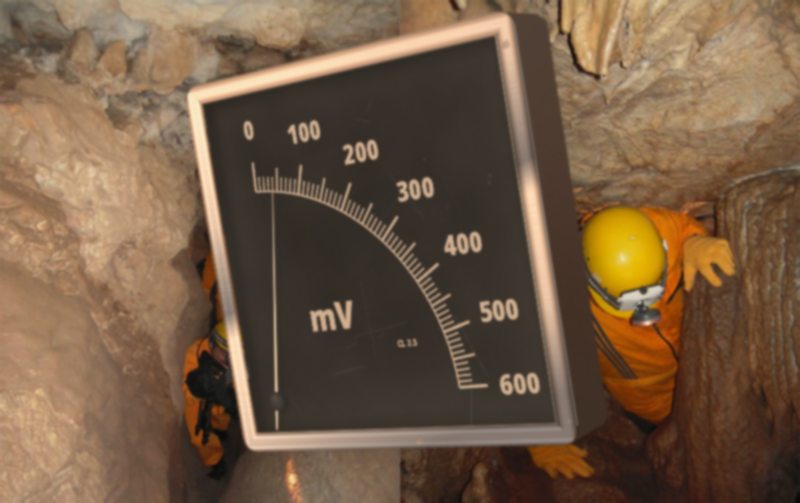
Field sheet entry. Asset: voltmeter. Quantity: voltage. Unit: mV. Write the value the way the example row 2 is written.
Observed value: 50
